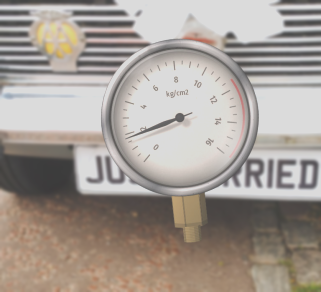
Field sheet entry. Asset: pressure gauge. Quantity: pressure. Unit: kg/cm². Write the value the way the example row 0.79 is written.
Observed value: 1.75
